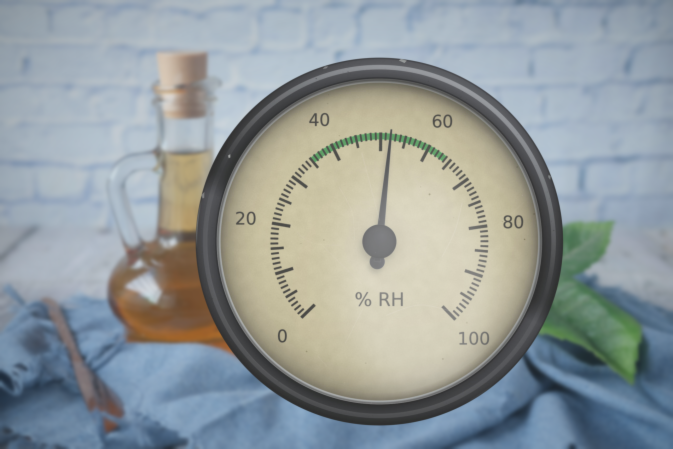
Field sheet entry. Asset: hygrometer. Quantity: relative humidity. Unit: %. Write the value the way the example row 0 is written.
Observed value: 52
